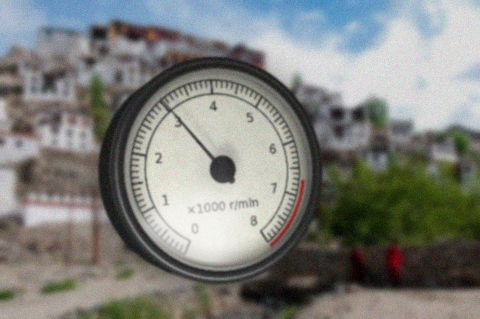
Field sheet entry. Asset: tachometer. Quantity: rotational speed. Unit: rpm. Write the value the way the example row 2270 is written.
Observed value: 3000
